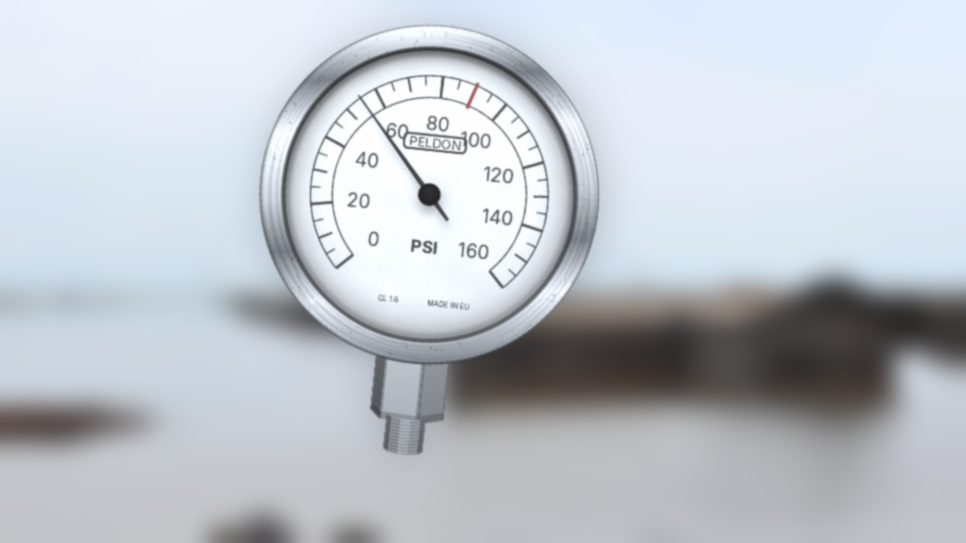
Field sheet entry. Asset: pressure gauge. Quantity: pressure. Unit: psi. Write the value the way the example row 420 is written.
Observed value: 55
